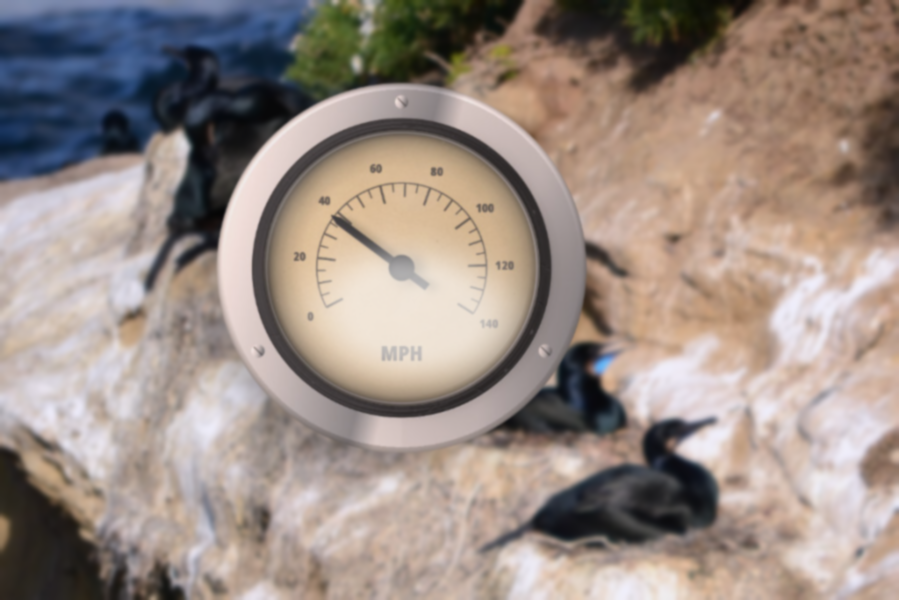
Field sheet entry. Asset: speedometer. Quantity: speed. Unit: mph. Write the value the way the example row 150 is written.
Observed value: 37.5
